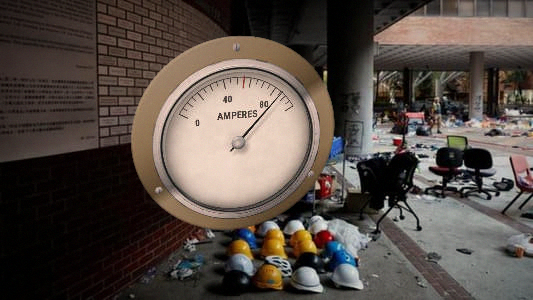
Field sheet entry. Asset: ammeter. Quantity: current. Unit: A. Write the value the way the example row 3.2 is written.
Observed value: 85
